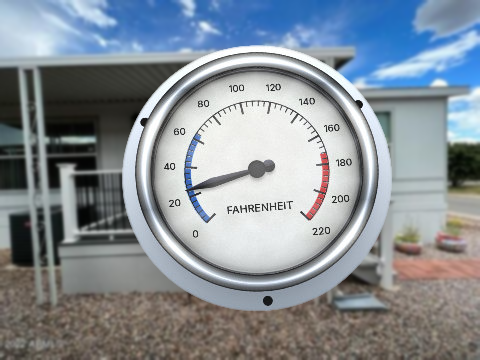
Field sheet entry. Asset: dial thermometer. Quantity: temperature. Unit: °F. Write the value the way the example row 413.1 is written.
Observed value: 24
